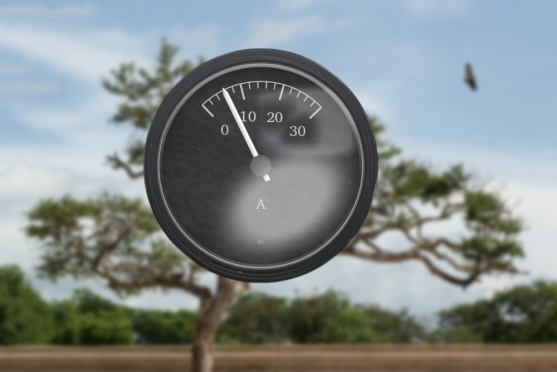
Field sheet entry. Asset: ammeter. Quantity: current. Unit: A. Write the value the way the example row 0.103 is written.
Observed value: 6
